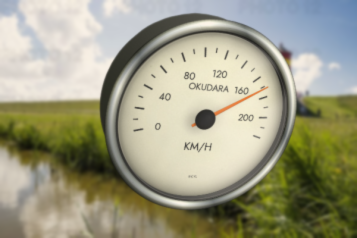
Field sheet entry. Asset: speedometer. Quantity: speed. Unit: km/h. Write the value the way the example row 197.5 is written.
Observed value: 170
